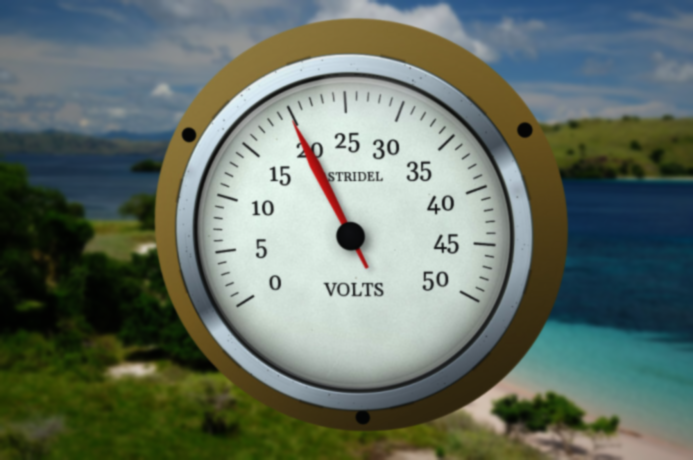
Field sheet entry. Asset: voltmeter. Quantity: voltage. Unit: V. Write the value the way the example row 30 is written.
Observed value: 20
